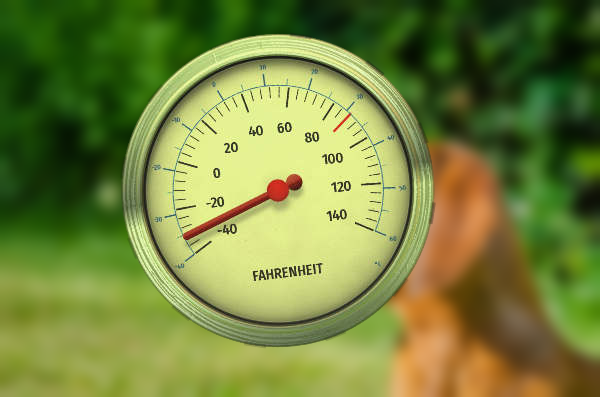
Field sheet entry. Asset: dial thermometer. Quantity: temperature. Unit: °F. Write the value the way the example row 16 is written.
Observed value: -32
